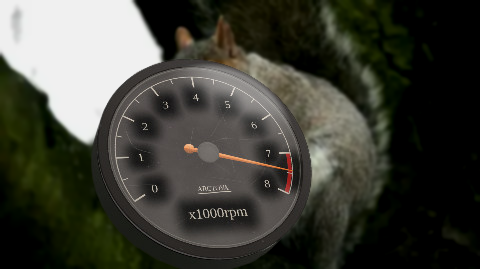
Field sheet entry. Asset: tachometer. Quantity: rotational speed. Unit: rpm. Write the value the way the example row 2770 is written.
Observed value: 7500
